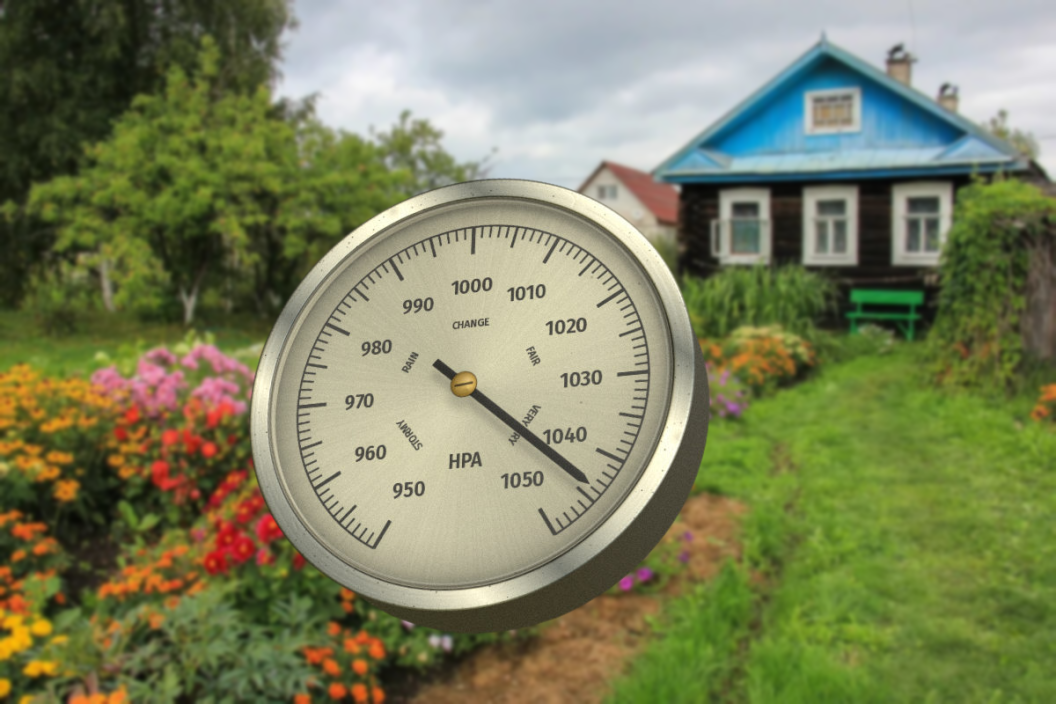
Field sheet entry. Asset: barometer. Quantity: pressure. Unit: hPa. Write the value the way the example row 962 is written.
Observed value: 1044
